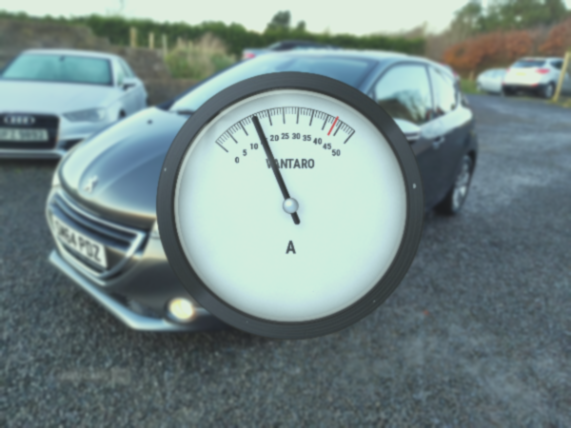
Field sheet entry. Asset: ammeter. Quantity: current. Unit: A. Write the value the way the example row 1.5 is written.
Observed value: 15
